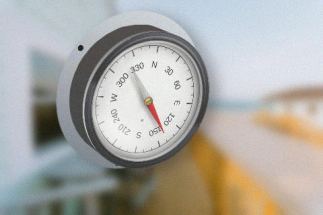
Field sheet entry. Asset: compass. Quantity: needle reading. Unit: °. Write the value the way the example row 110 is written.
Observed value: 140
